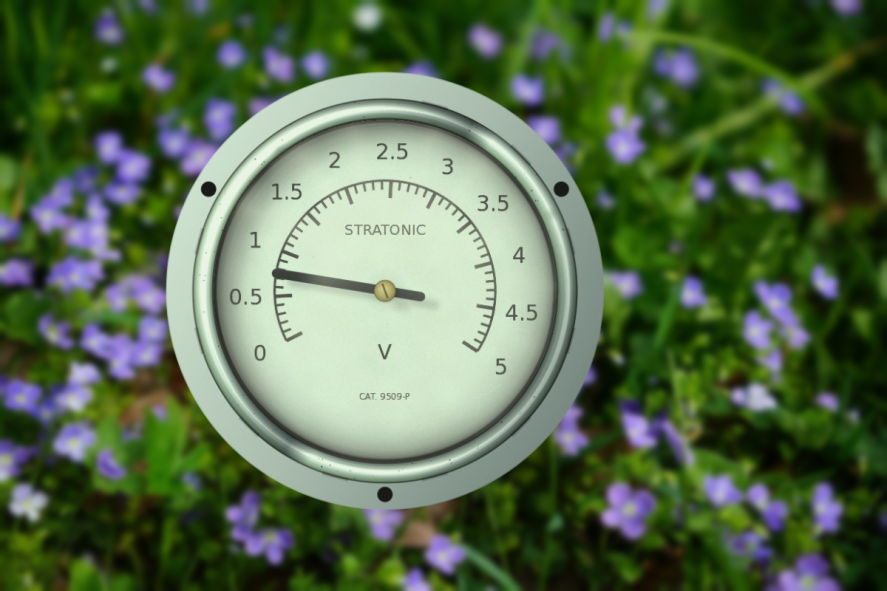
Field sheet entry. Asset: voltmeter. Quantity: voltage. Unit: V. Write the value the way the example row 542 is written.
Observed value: 0.75
